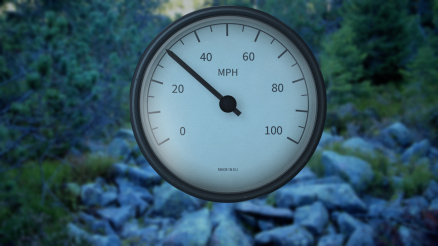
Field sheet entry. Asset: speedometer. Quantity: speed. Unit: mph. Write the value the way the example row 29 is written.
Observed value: 30
